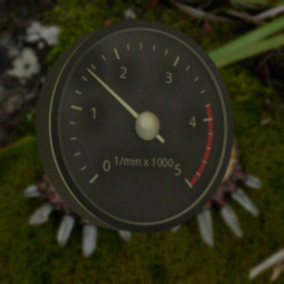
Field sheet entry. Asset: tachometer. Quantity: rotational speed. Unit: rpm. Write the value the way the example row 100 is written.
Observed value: 1500
